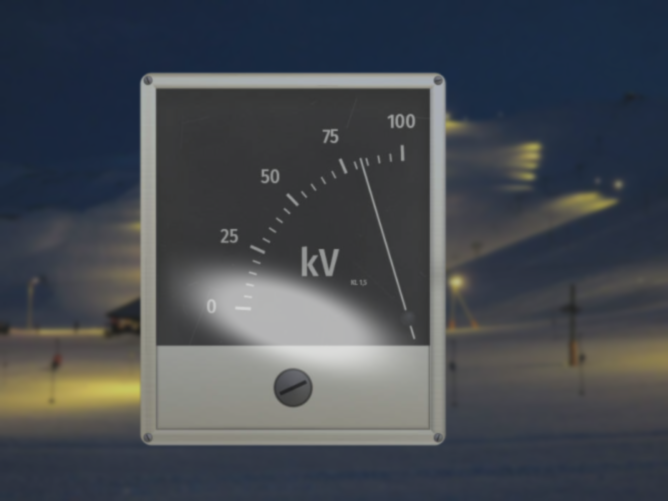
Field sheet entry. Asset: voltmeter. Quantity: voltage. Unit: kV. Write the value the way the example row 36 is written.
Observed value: 82.5
